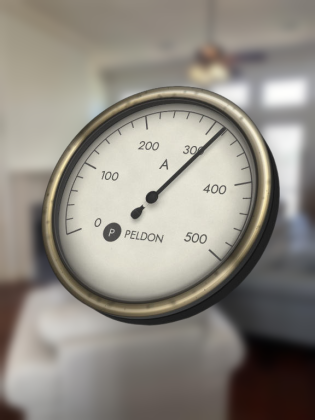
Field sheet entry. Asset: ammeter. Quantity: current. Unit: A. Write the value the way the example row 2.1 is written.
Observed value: 320
